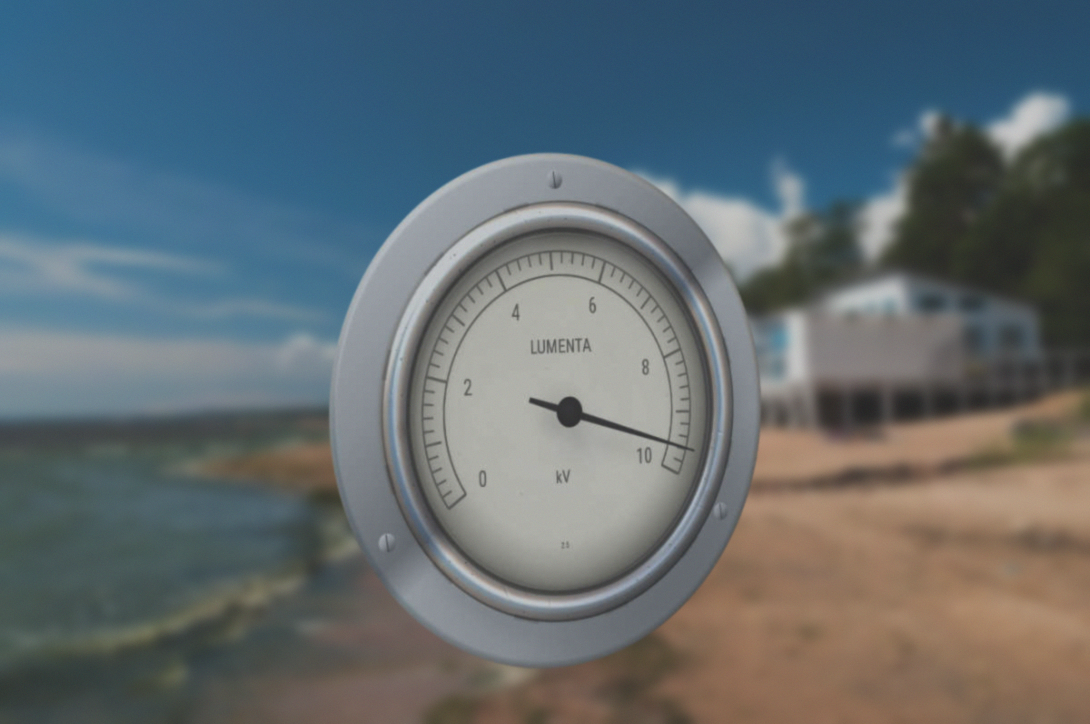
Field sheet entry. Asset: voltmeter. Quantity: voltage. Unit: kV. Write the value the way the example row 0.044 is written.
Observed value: 9.6
